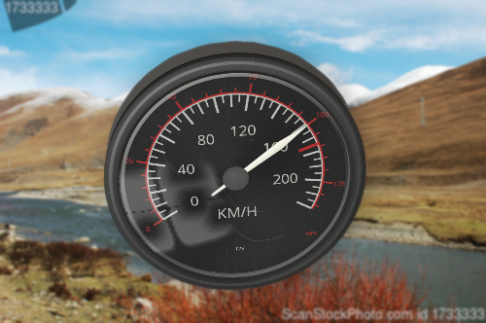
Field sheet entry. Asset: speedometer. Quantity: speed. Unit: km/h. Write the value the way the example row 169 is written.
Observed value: 160
